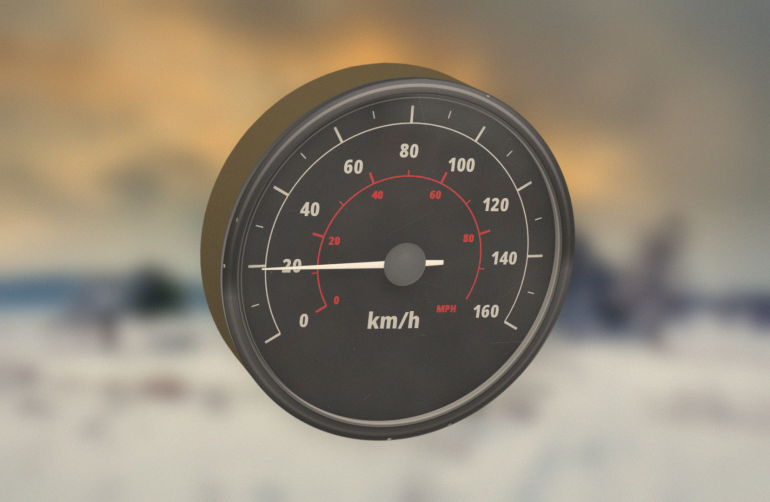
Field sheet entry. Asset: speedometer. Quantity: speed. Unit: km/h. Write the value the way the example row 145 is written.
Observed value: 20
